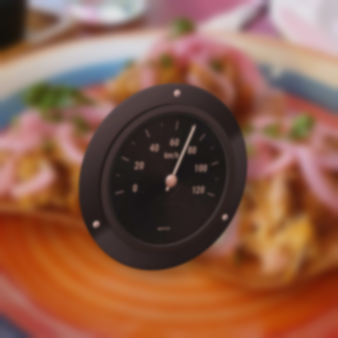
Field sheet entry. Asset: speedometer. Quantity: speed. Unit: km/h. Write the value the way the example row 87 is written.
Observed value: 70
